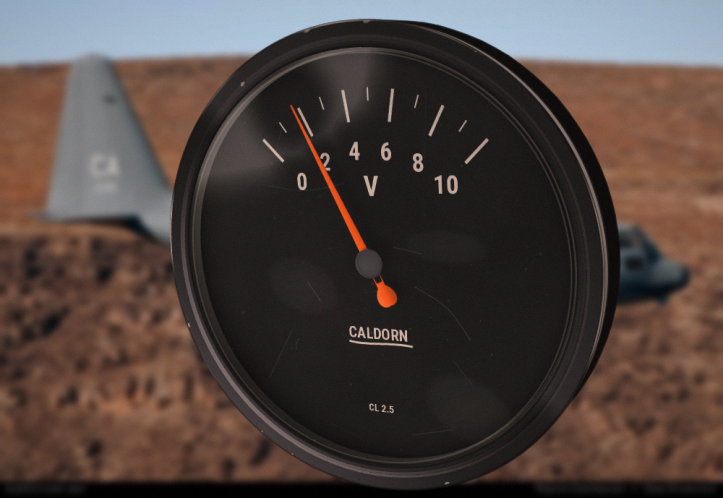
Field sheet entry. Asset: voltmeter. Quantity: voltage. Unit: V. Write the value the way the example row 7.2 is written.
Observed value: 2
